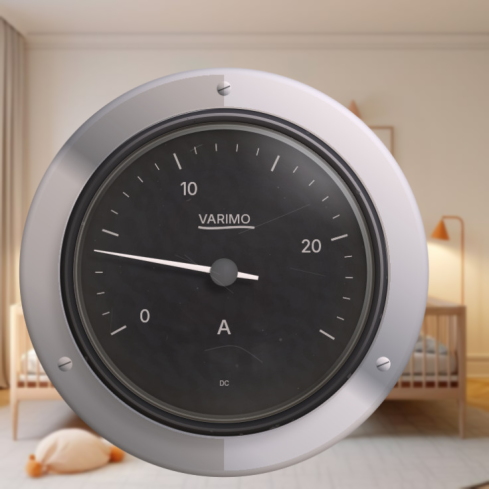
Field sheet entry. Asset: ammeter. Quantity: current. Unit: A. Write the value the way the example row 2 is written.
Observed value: 4
